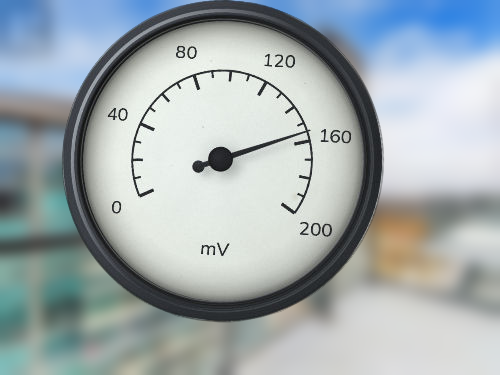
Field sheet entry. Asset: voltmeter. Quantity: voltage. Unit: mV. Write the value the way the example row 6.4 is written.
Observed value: 155
